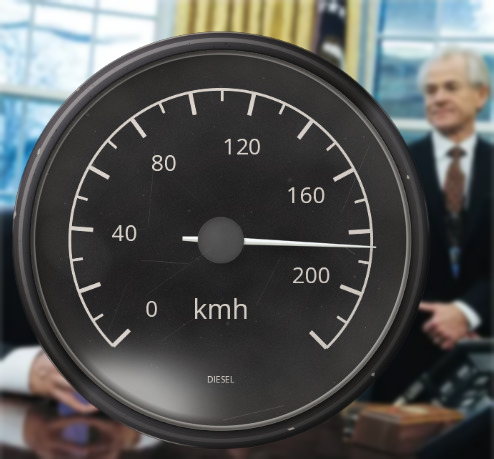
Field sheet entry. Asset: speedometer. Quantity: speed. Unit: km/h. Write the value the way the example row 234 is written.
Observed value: 185
